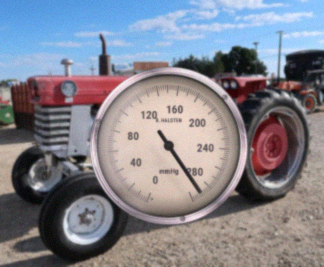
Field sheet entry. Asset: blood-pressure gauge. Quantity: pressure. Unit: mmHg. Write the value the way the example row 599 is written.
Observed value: 290
